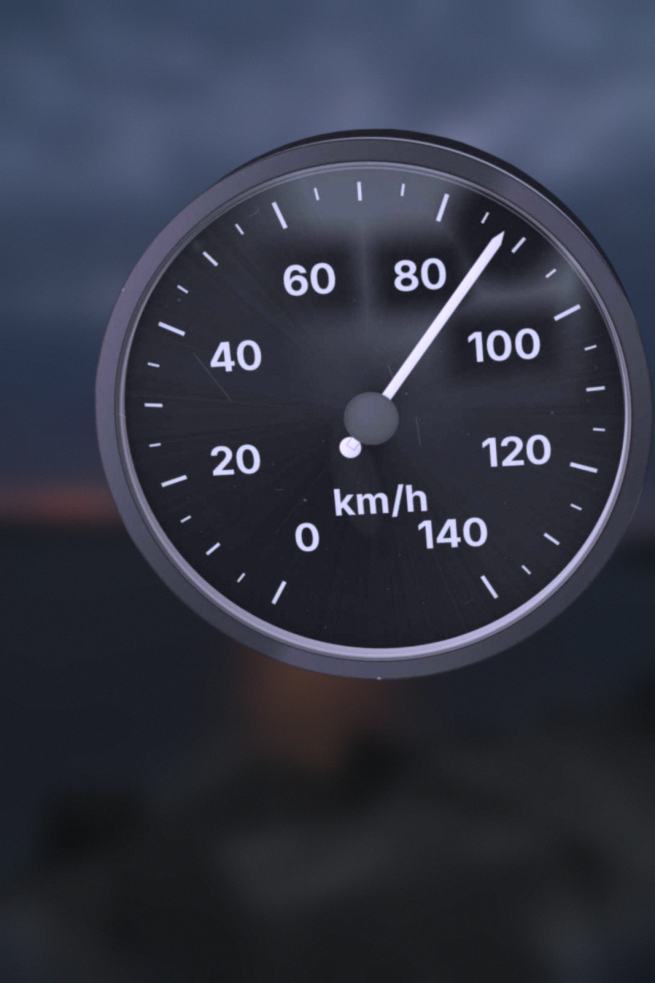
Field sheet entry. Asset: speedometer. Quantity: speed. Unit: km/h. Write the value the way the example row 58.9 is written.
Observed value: 87.5
